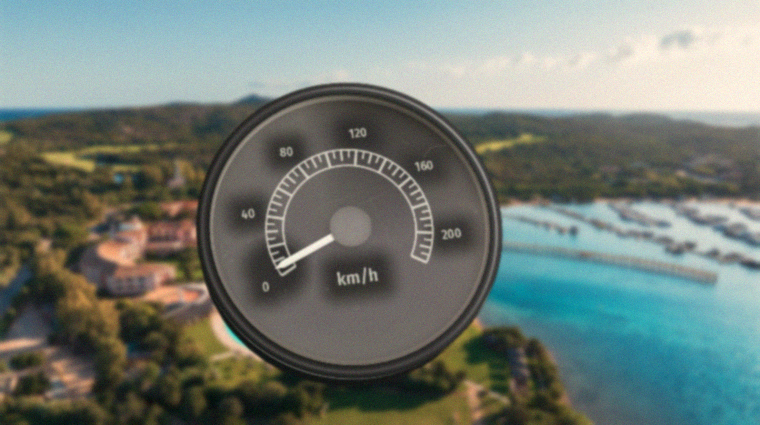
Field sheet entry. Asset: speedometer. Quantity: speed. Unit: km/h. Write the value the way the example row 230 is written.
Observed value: 5
